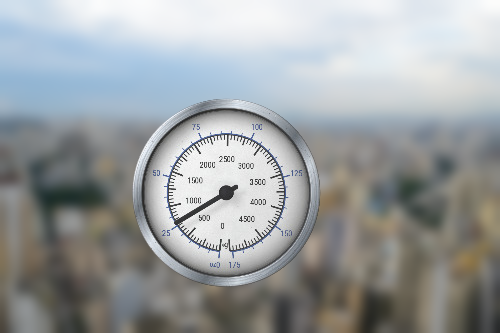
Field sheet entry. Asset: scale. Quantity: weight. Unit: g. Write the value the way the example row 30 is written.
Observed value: 750
